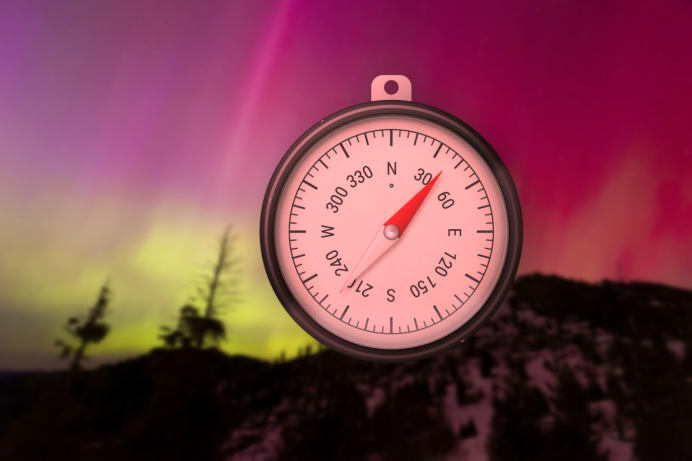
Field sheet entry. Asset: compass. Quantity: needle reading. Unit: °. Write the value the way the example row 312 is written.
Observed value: 40
